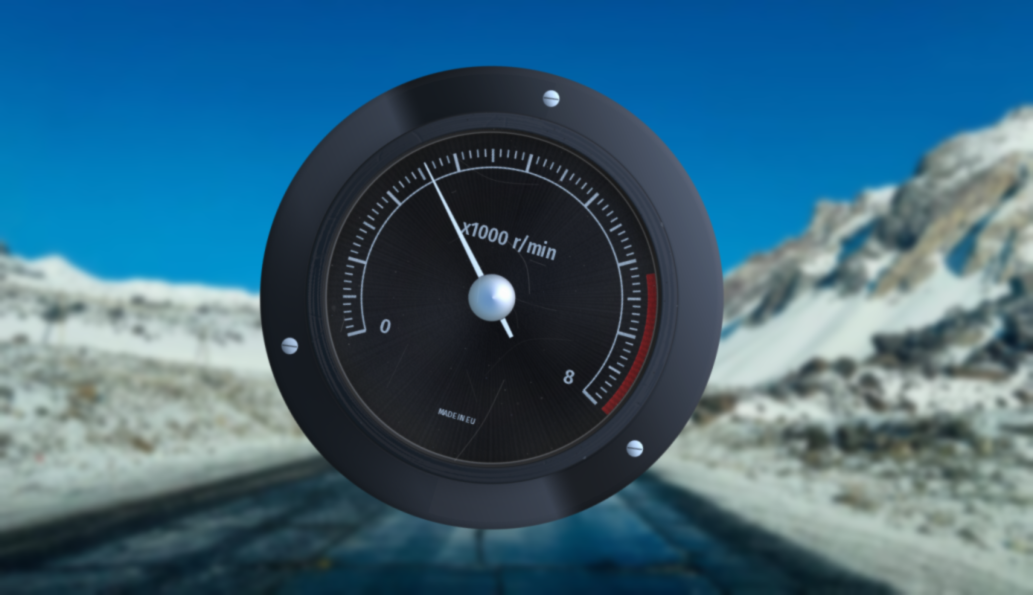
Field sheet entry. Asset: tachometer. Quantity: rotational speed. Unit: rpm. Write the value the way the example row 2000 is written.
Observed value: 2600
